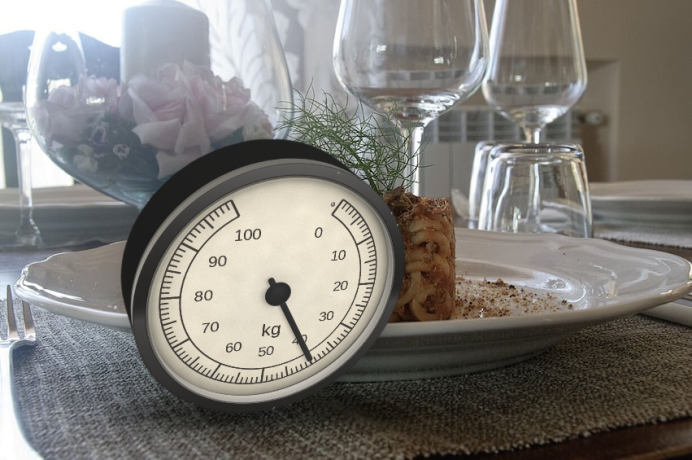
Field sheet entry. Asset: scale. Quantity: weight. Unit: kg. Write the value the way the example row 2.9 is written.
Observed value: 40
